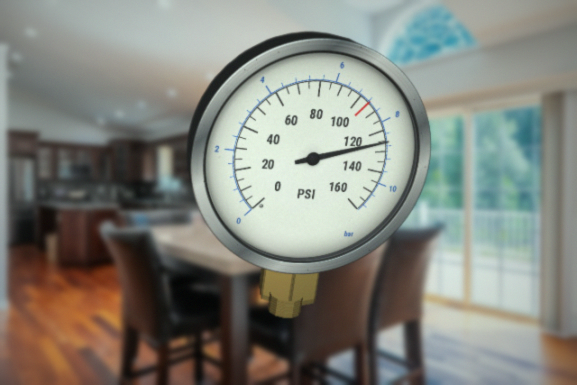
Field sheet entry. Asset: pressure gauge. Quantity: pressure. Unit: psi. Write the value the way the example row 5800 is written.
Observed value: 125
